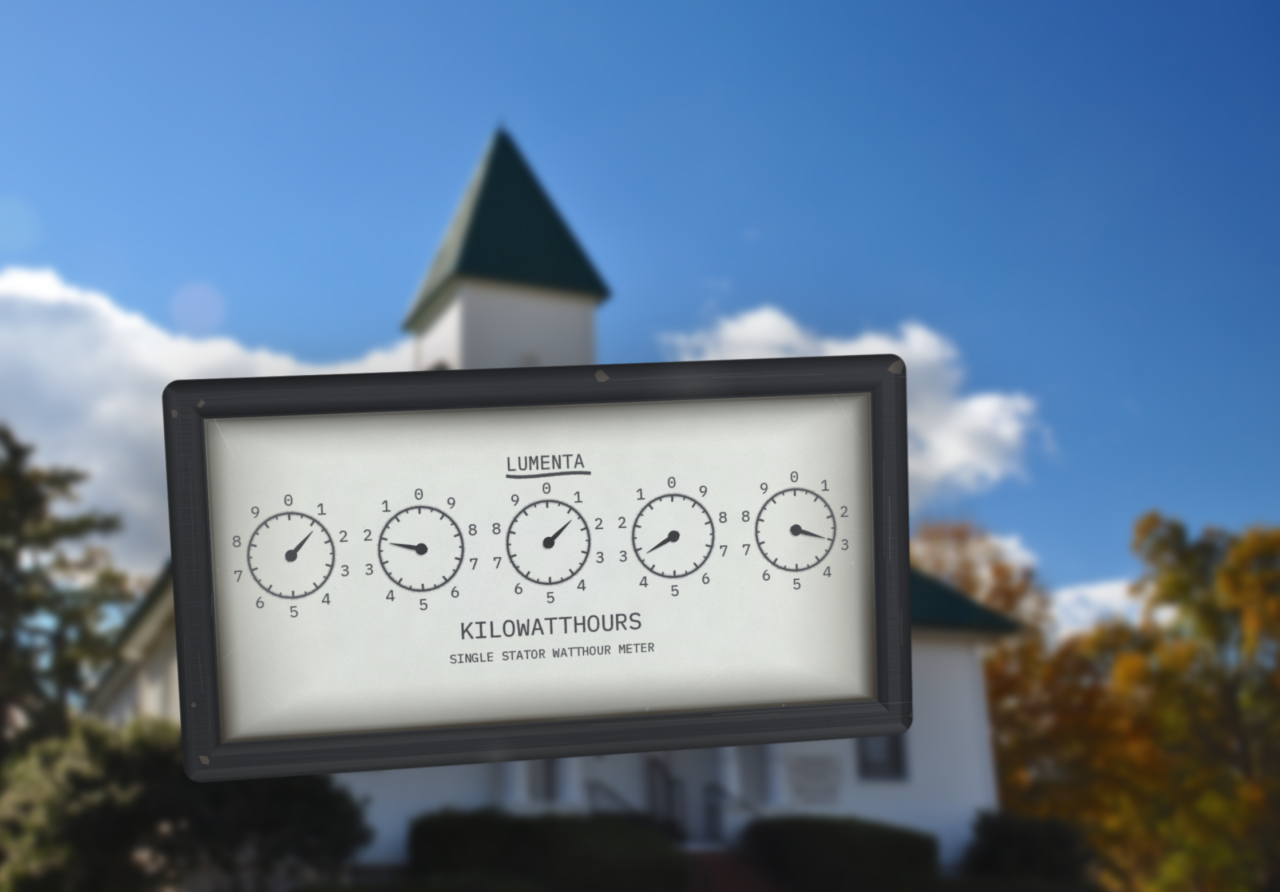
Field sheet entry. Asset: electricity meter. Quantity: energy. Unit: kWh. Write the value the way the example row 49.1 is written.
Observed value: 12133
